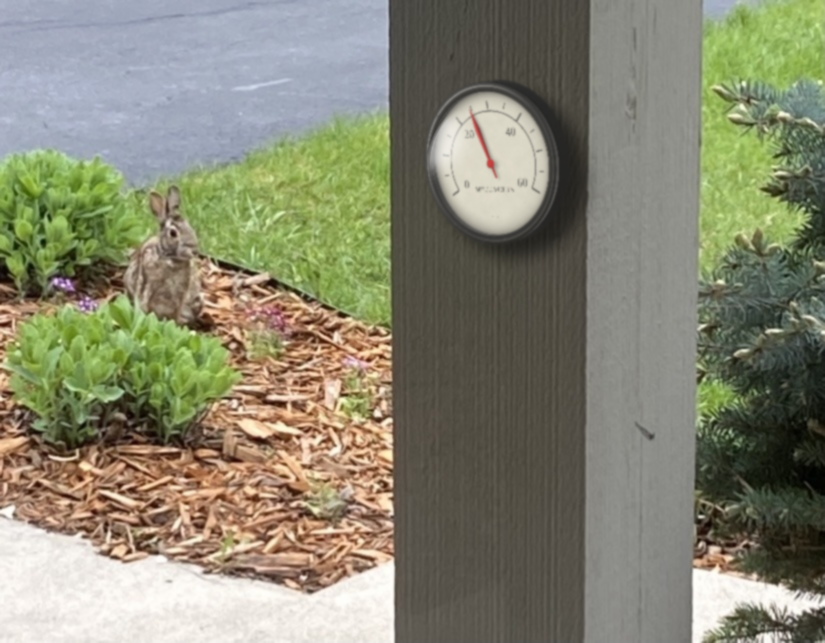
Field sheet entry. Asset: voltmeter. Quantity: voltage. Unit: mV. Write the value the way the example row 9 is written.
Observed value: 25
